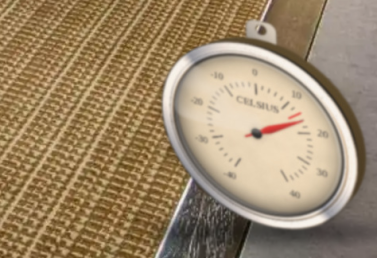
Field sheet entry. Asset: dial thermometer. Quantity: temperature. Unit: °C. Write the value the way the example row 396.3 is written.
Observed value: 16
